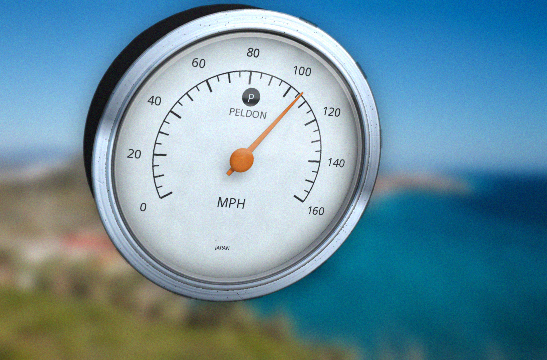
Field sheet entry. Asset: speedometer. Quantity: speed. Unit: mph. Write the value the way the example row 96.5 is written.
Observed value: 105
